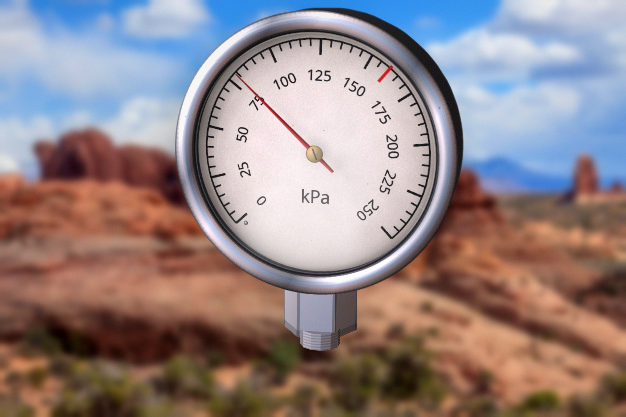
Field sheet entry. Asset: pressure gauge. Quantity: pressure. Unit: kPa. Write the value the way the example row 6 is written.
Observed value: 80
